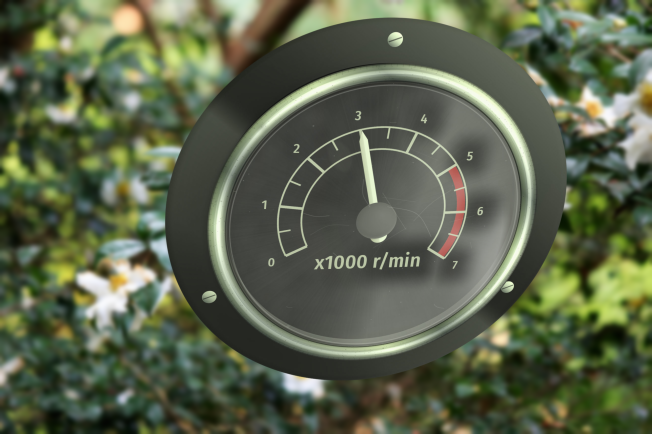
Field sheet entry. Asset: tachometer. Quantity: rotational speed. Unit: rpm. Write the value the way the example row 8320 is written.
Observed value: 3000
